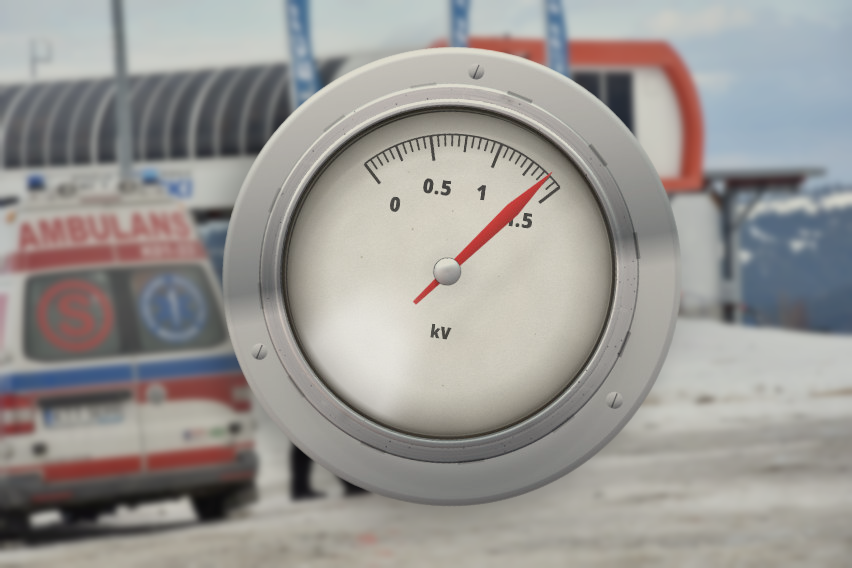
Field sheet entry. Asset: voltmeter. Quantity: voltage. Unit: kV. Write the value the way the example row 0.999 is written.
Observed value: 1.4
